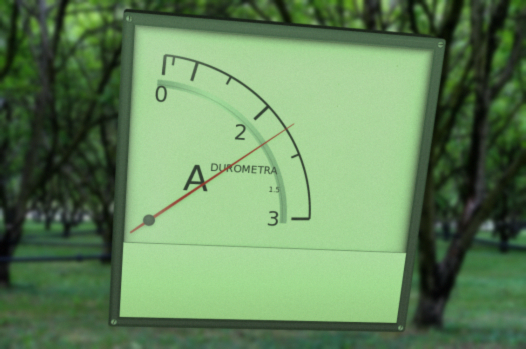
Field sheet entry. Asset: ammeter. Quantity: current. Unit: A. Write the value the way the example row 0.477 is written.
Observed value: 2.25
